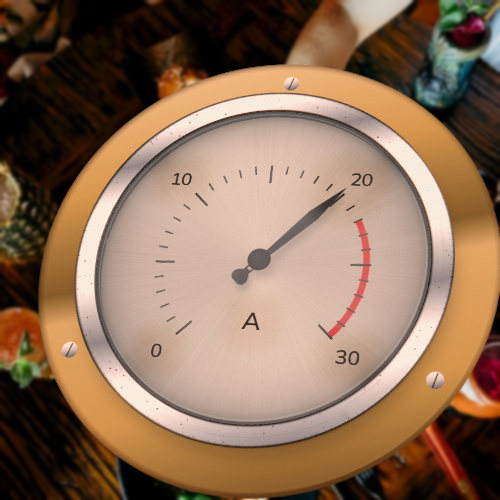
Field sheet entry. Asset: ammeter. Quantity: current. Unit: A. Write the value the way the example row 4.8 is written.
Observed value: 20
